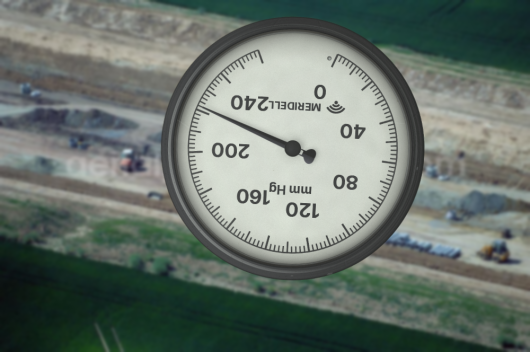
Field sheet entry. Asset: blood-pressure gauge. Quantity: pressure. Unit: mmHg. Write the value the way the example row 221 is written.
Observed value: 222
